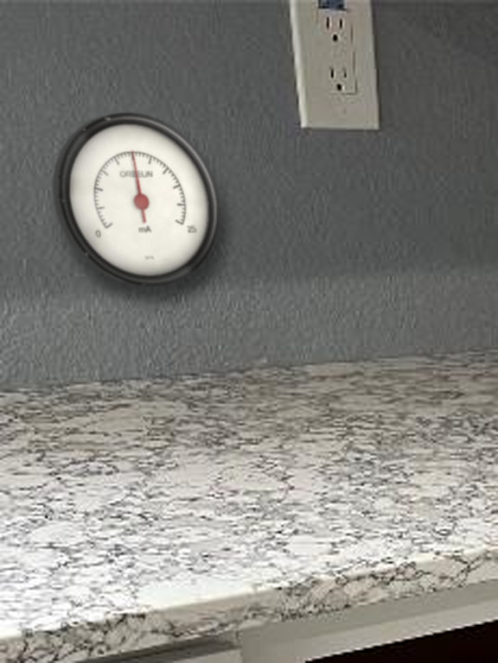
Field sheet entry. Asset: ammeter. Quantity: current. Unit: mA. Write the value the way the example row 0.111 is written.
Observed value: 12.5
